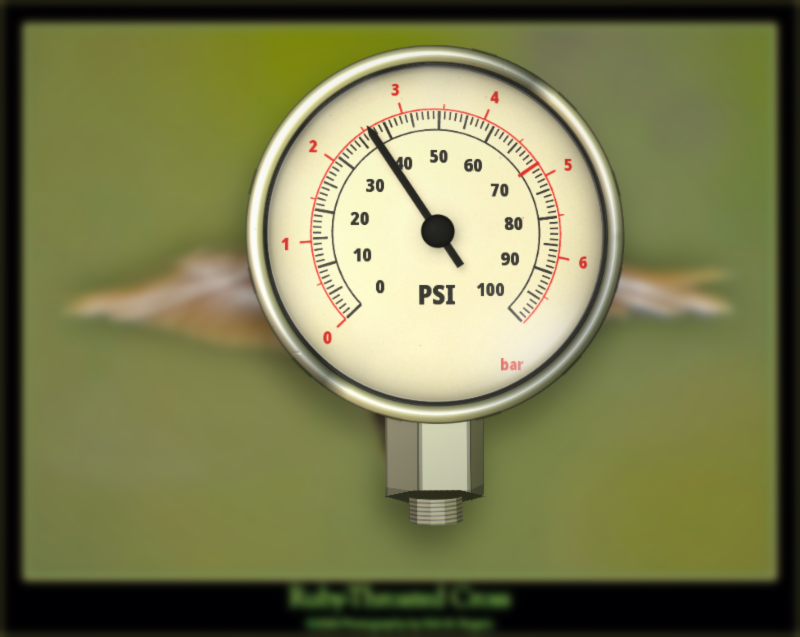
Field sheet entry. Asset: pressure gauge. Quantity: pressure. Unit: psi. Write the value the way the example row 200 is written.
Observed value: 37
